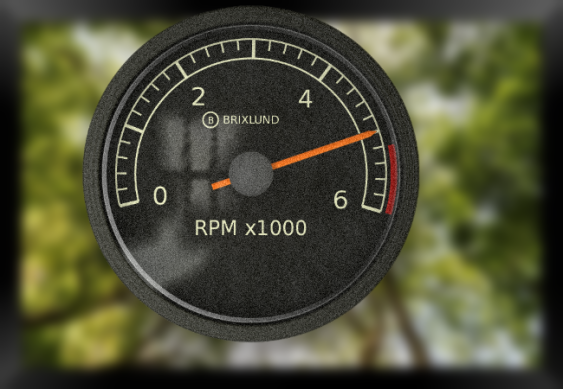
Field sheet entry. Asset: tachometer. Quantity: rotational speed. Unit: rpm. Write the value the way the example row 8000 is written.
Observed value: 5000
